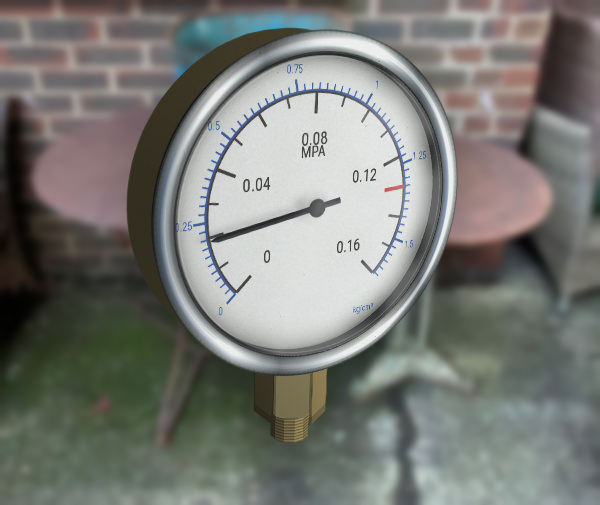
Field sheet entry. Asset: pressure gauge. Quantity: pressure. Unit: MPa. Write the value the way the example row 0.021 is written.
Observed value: 0.02
